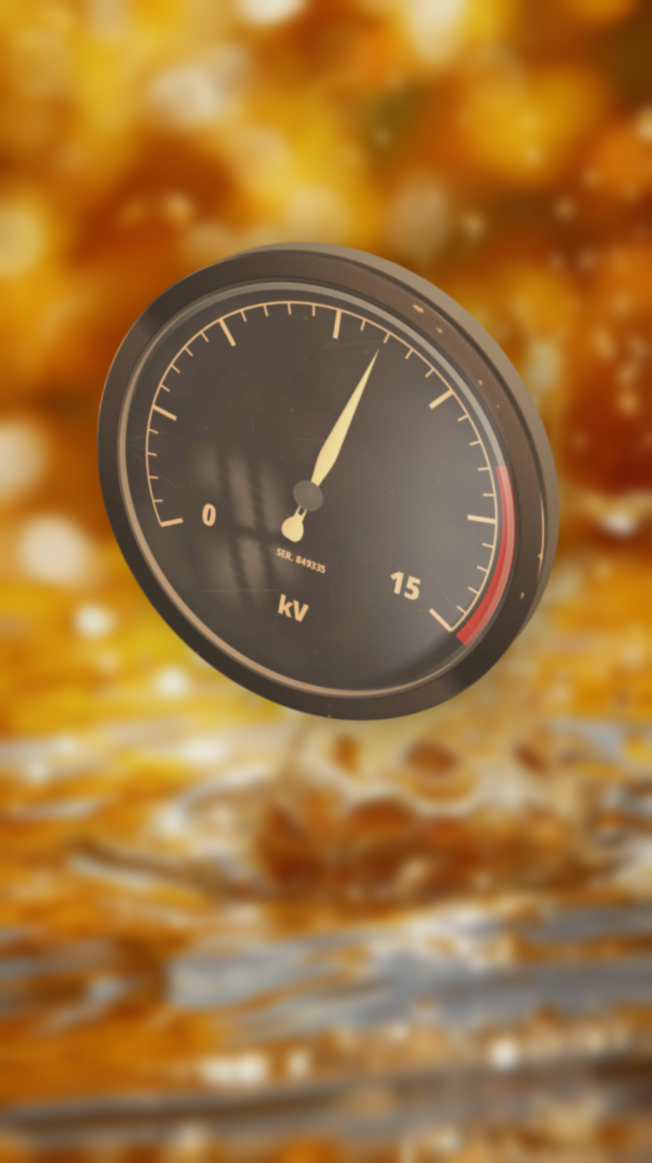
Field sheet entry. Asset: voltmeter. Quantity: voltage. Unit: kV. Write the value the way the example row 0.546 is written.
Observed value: 8.5
